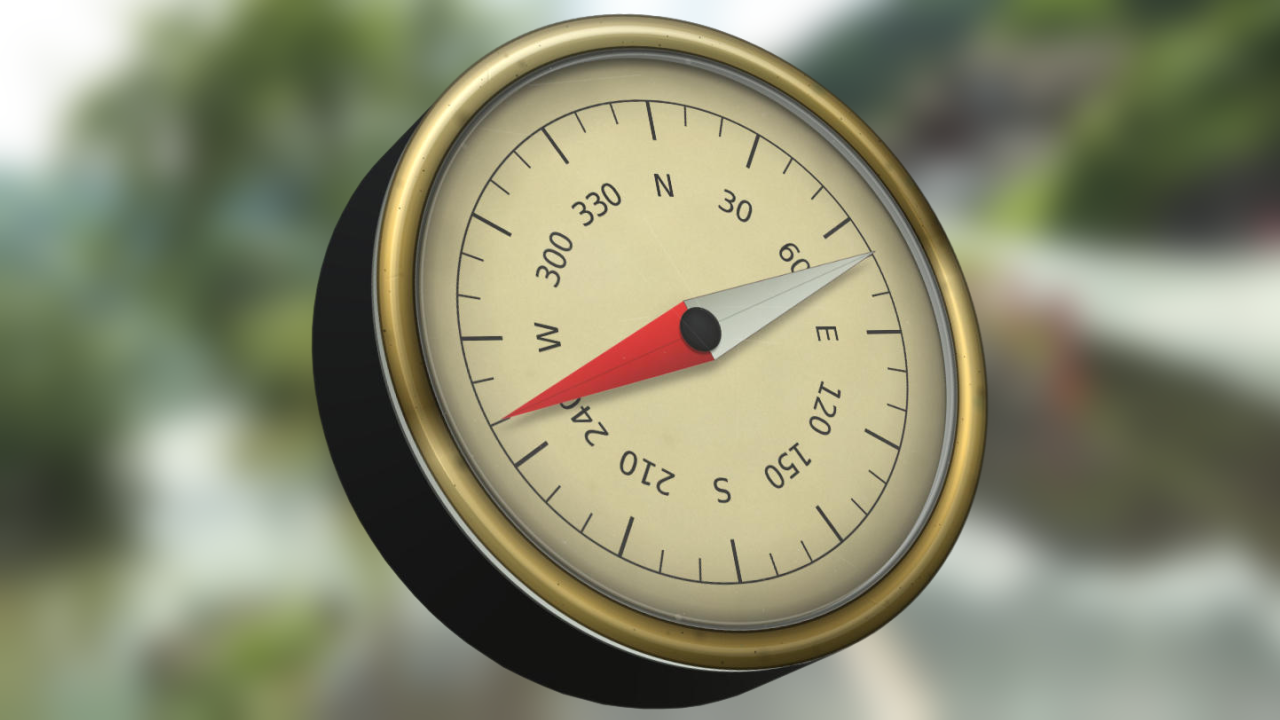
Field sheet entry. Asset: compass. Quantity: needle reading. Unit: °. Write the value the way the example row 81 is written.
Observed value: 250
